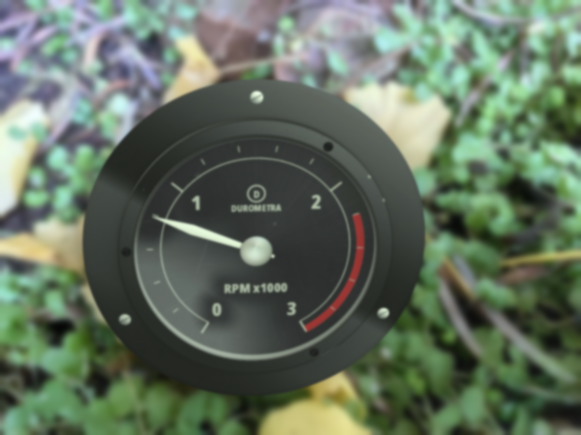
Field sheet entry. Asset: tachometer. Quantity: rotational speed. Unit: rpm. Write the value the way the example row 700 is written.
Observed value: 800
